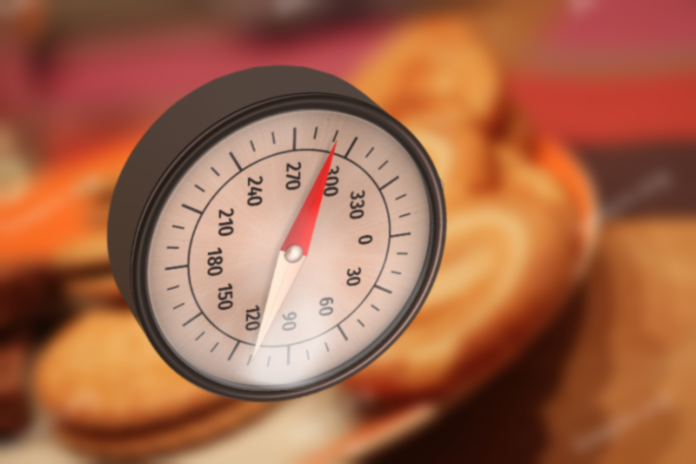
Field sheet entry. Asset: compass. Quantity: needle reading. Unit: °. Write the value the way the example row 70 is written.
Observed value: 290
